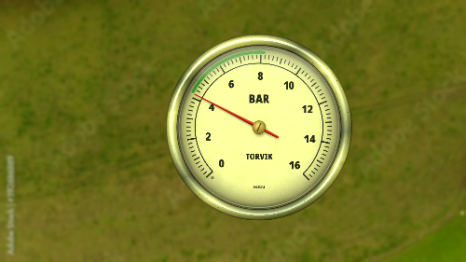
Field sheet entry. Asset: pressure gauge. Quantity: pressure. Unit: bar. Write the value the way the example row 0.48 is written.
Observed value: 4.2
